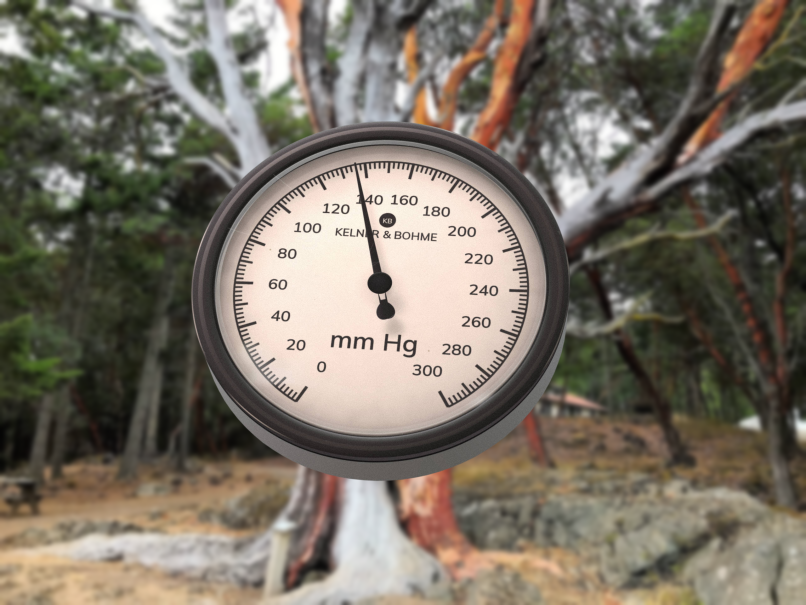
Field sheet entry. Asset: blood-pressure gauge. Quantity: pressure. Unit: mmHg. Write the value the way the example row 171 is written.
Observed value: 136
